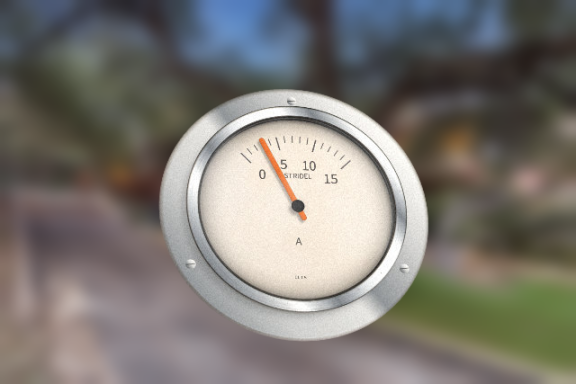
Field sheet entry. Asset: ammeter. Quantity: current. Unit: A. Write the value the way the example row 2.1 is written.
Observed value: 3
